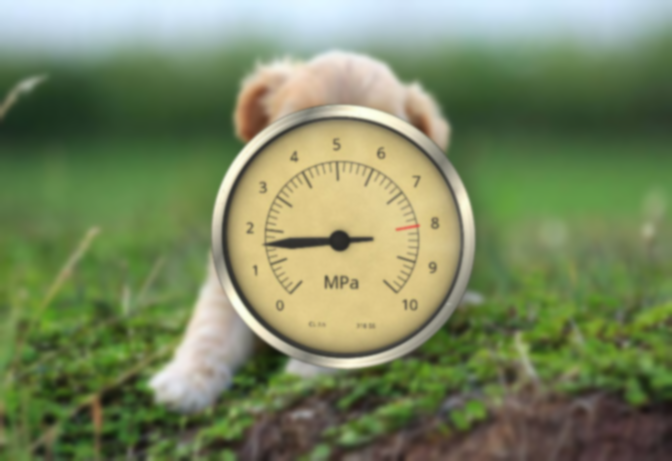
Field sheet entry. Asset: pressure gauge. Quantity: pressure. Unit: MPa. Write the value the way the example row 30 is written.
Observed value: 1.6
